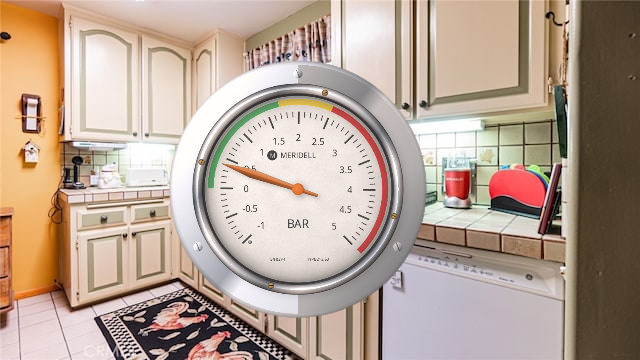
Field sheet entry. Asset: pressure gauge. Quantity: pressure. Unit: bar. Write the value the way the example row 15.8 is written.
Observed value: 0.4
